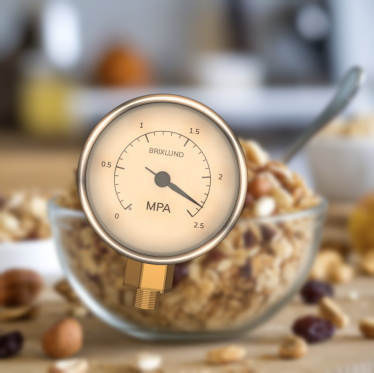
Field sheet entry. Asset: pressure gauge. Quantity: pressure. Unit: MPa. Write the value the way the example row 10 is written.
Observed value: 2.35
